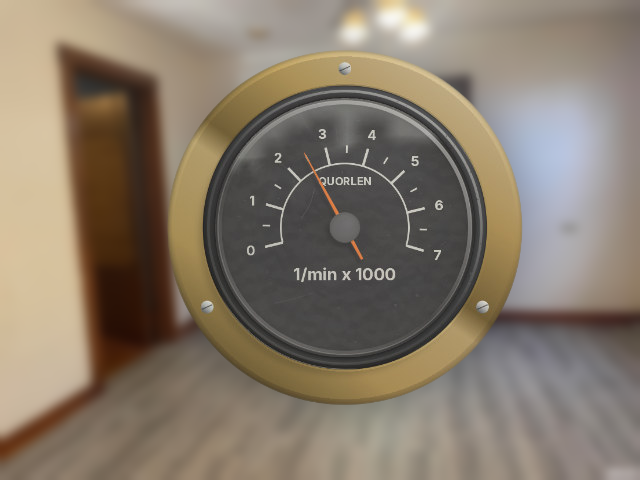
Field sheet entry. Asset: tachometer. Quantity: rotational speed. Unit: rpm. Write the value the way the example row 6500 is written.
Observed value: 2500
